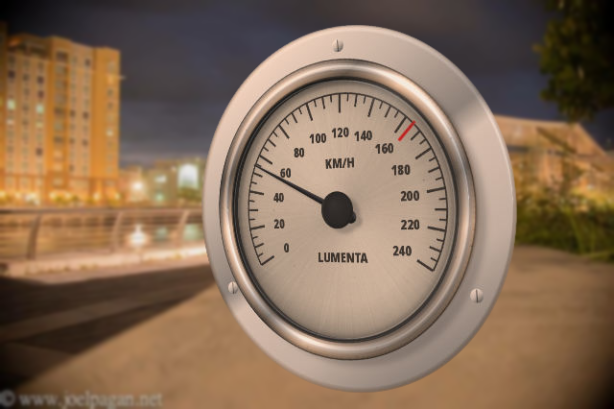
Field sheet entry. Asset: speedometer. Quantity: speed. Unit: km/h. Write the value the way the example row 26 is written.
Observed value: 55
